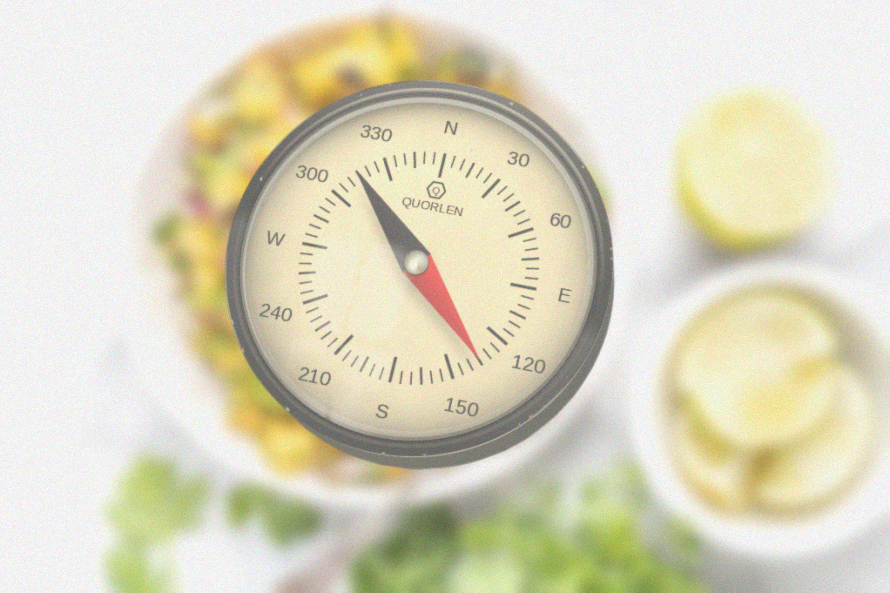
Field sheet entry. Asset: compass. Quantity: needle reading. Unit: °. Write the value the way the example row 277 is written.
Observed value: 135
